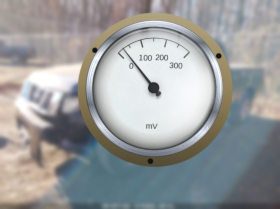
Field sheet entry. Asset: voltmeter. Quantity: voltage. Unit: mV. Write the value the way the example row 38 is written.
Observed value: 25
